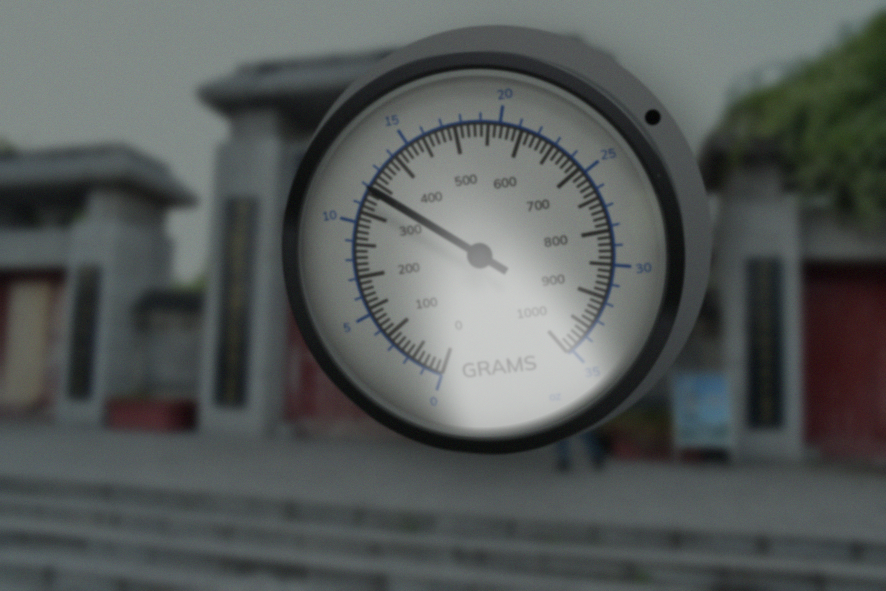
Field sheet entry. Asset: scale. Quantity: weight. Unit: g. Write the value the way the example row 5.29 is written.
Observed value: 340
